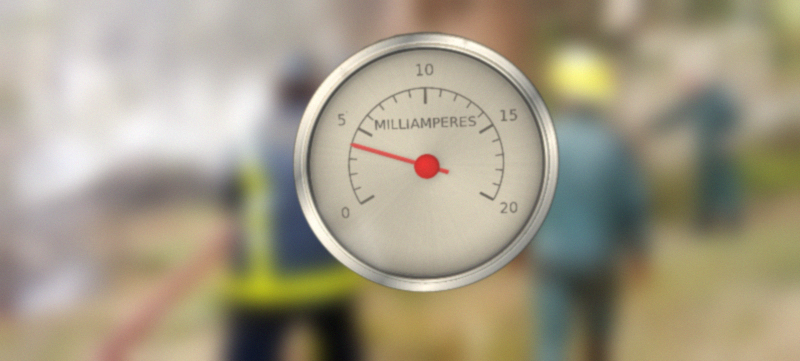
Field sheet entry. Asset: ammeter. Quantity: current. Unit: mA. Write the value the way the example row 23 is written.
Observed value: 4
